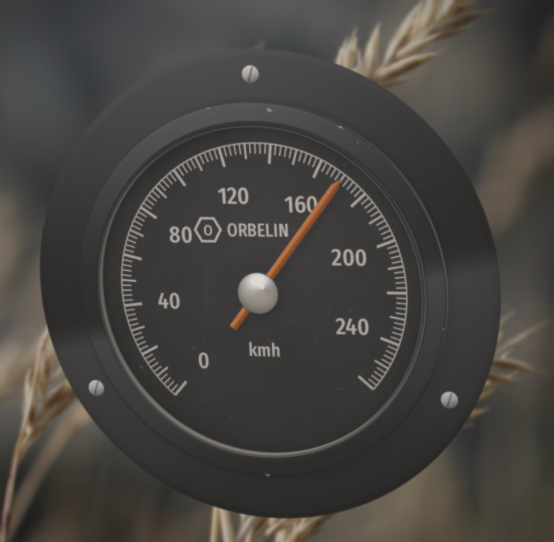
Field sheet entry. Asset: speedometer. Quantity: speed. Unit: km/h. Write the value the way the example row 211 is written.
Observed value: 170
